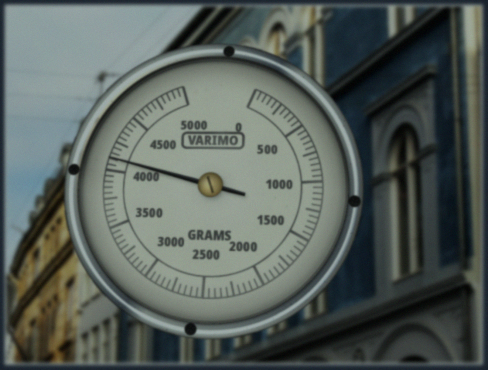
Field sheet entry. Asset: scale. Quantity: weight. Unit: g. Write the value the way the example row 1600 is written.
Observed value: 4100
